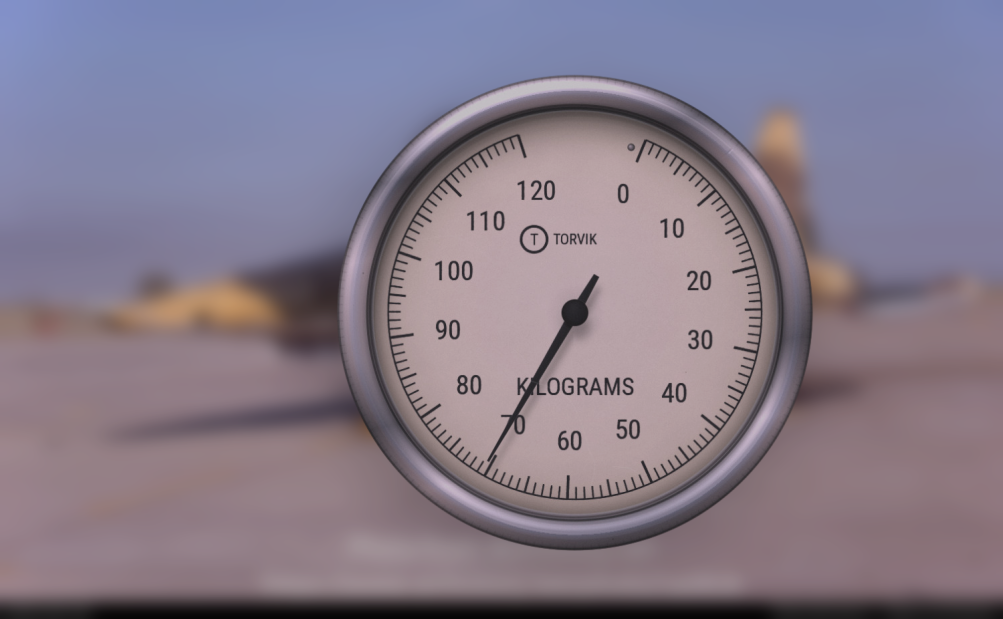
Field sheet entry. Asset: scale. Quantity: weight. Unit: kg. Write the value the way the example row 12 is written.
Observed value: 70.5
